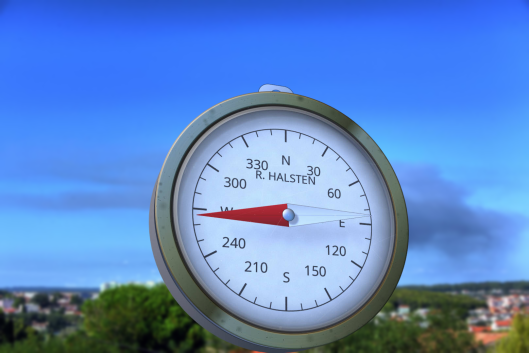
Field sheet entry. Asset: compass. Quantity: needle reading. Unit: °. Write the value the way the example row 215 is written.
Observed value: 265
